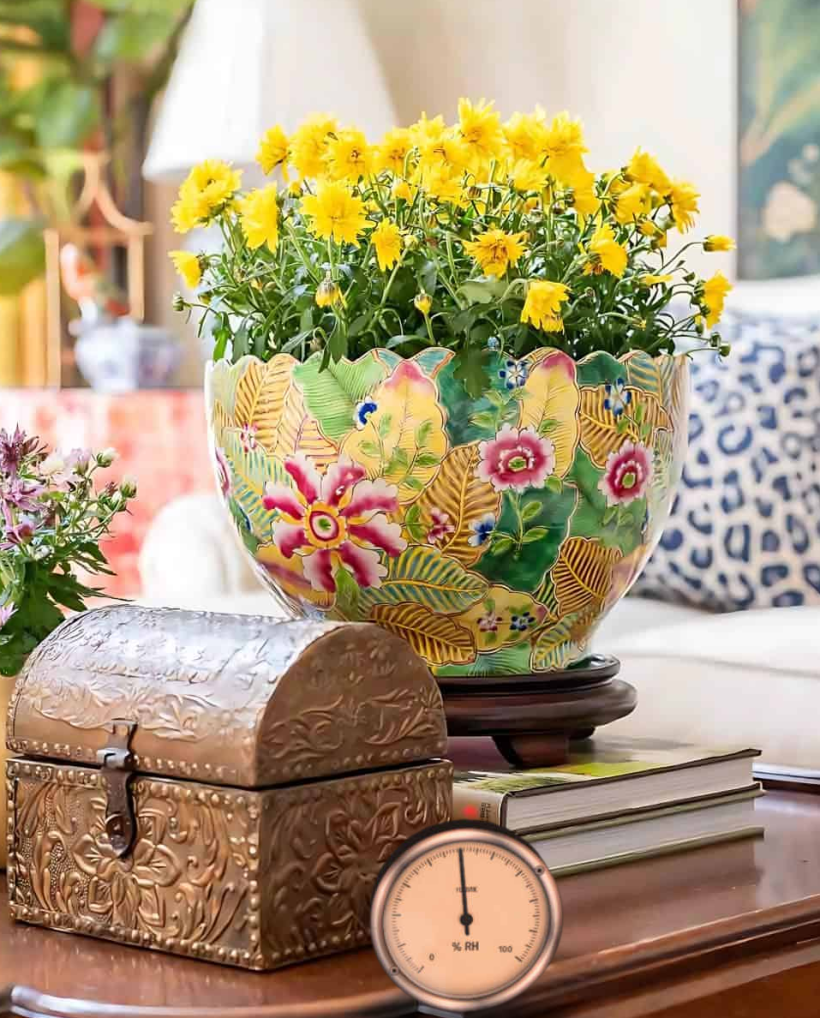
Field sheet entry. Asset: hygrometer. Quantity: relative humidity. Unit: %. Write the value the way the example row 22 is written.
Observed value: 50
